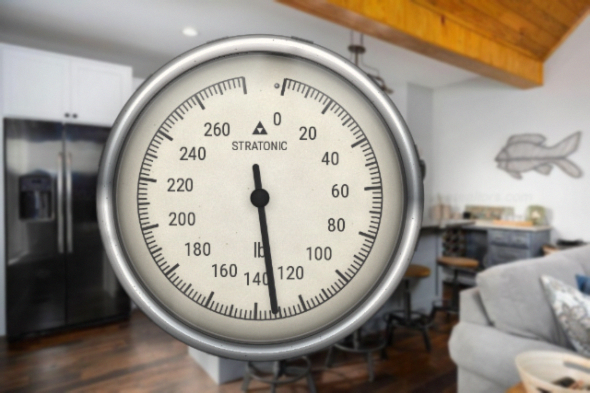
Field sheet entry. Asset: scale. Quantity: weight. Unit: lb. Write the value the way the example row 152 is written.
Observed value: 132
